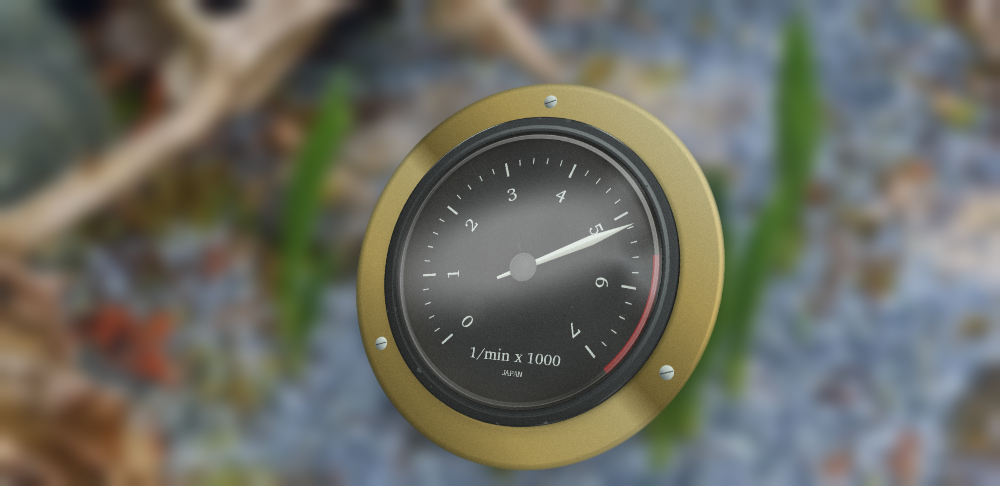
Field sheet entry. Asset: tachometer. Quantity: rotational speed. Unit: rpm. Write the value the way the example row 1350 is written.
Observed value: 5200
